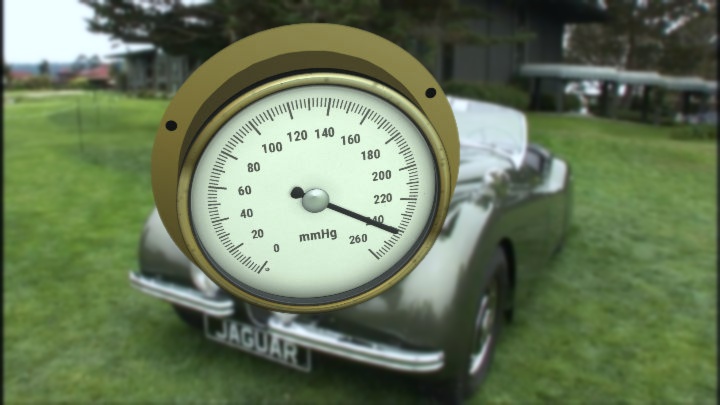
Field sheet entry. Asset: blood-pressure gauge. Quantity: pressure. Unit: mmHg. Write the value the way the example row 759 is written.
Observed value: 240
